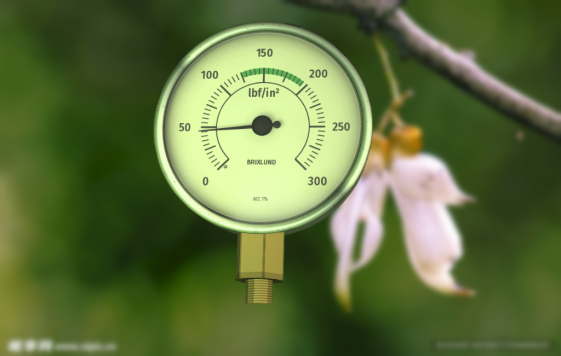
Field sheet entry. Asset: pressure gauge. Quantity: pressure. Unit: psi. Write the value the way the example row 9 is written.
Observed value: 45
